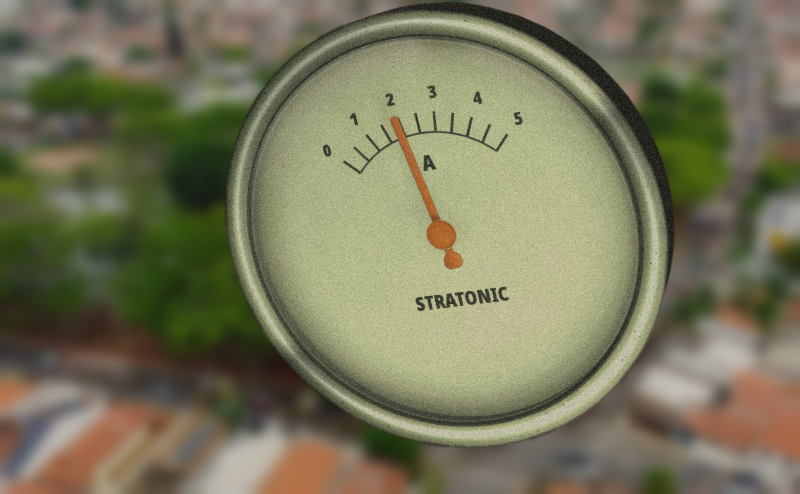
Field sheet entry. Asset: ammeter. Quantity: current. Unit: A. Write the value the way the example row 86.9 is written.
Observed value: 2
